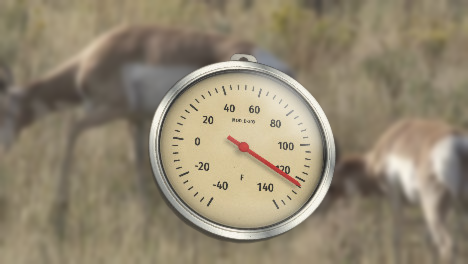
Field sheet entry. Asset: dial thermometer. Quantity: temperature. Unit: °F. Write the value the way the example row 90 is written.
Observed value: 124
